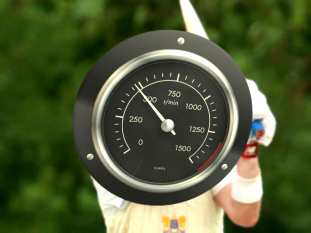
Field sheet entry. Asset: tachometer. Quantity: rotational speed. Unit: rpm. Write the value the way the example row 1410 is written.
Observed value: 475
